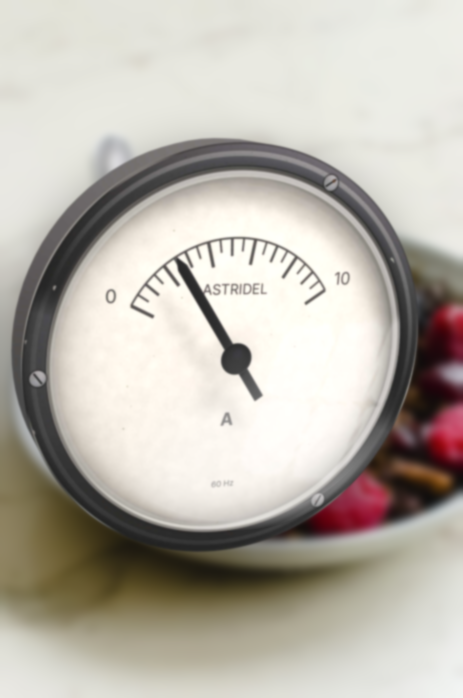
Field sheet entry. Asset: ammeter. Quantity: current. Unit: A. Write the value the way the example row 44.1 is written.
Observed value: 2.5
